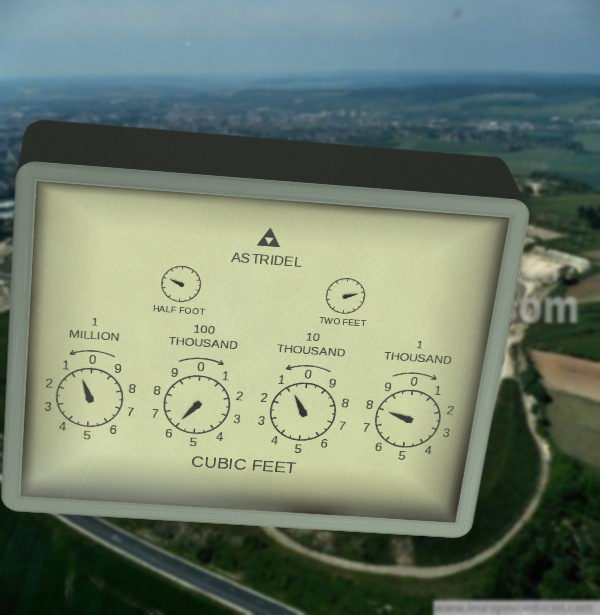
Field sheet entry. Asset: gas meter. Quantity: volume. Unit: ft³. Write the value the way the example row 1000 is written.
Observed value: 60800
